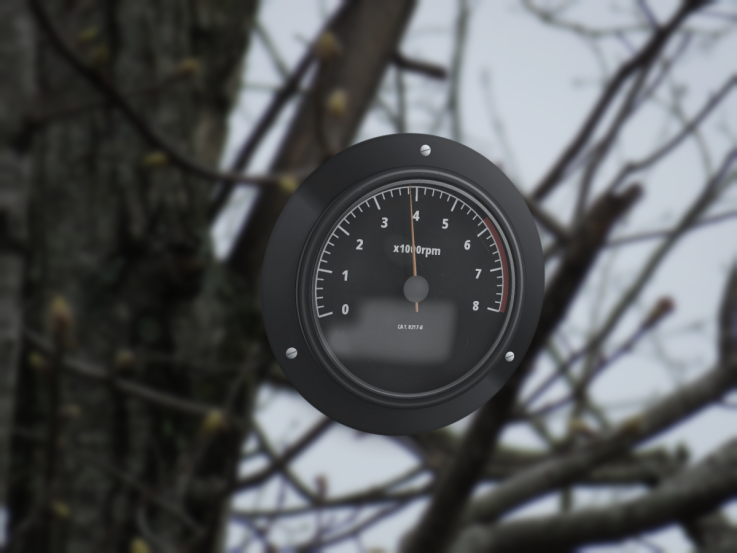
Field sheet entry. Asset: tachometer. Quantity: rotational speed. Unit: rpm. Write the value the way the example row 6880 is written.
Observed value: 3800
